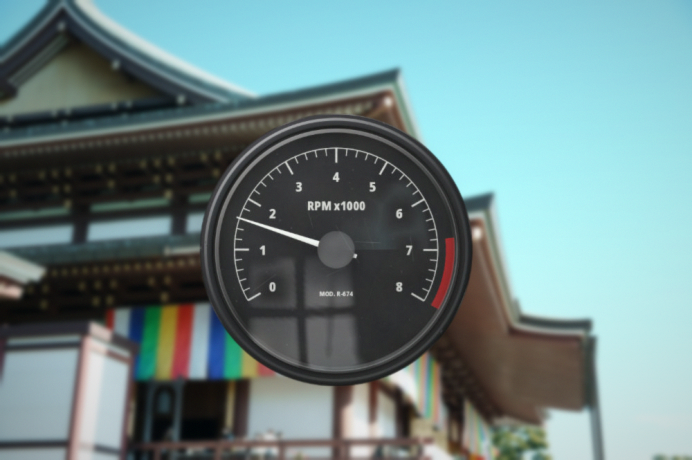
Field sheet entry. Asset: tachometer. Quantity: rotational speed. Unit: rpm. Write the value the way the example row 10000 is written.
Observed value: 1600
